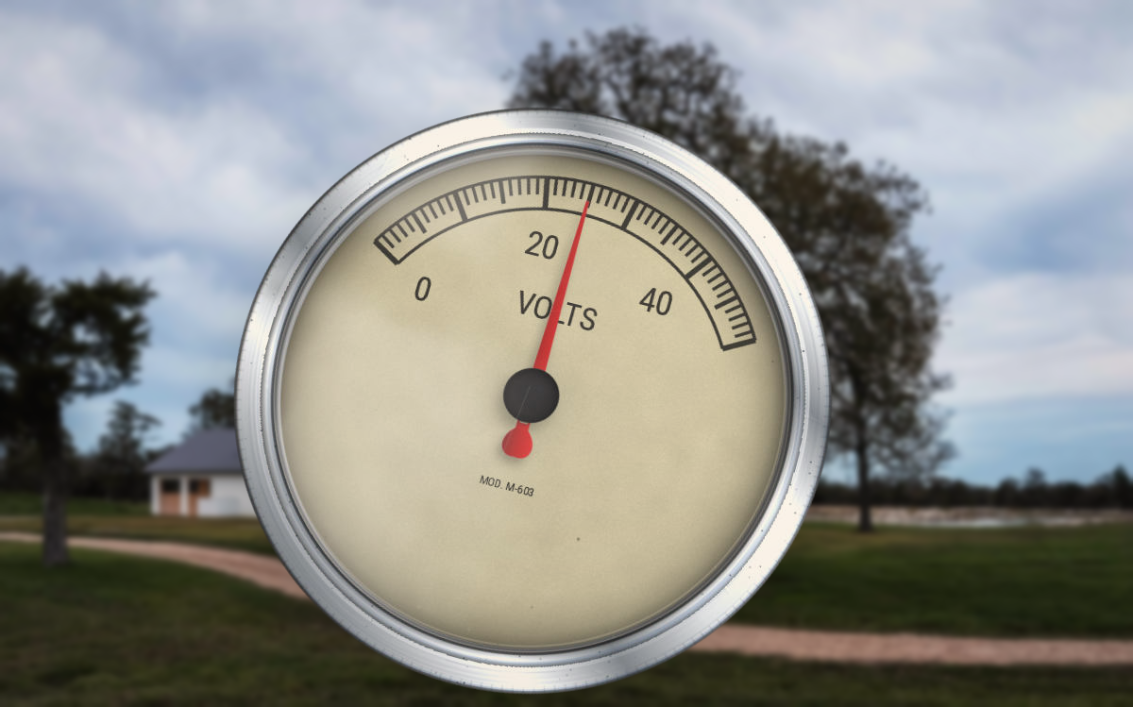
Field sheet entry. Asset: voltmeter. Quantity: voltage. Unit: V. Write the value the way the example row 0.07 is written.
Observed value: 25
